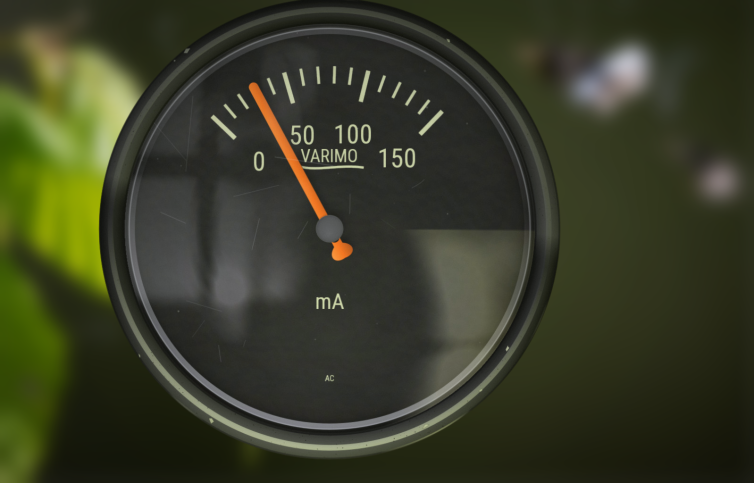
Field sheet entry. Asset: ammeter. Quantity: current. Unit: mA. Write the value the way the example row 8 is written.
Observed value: 30
